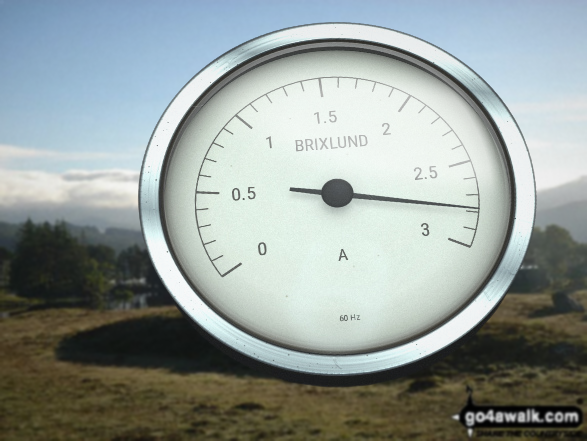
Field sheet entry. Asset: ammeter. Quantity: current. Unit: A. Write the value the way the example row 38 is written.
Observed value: 2.8
